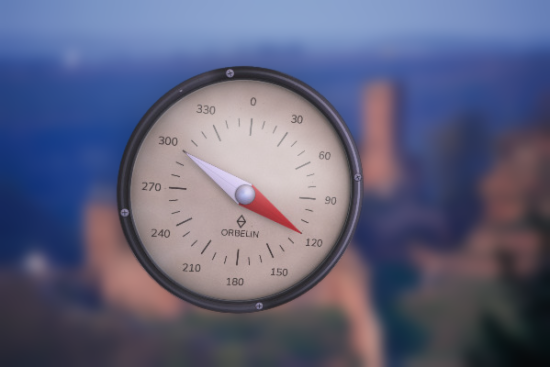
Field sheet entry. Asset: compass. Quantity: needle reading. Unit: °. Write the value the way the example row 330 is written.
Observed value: 120
